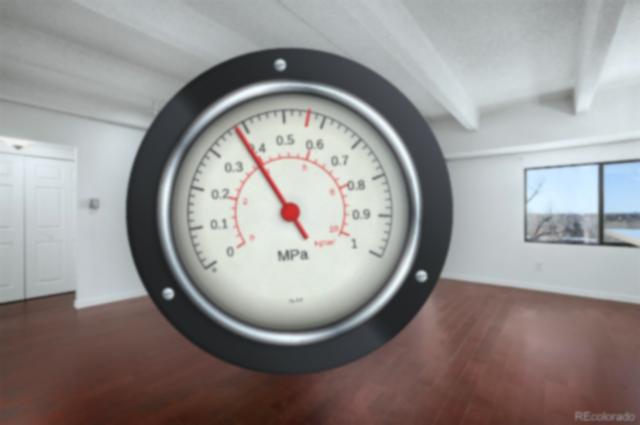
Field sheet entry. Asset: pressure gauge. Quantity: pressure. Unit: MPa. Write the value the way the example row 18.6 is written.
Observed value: 0.38
